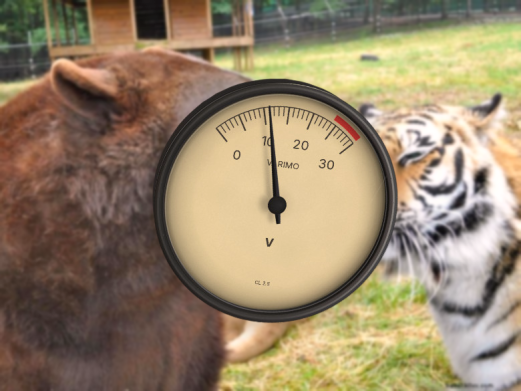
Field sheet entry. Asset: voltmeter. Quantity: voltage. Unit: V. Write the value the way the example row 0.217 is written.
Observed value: 11
